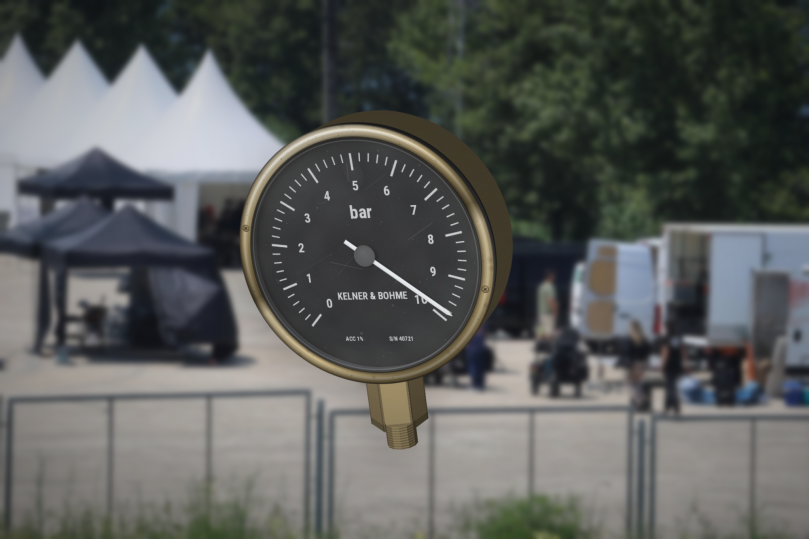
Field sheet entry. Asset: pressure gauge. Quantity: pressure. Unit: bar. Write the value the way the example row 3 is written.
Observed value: 9.8
